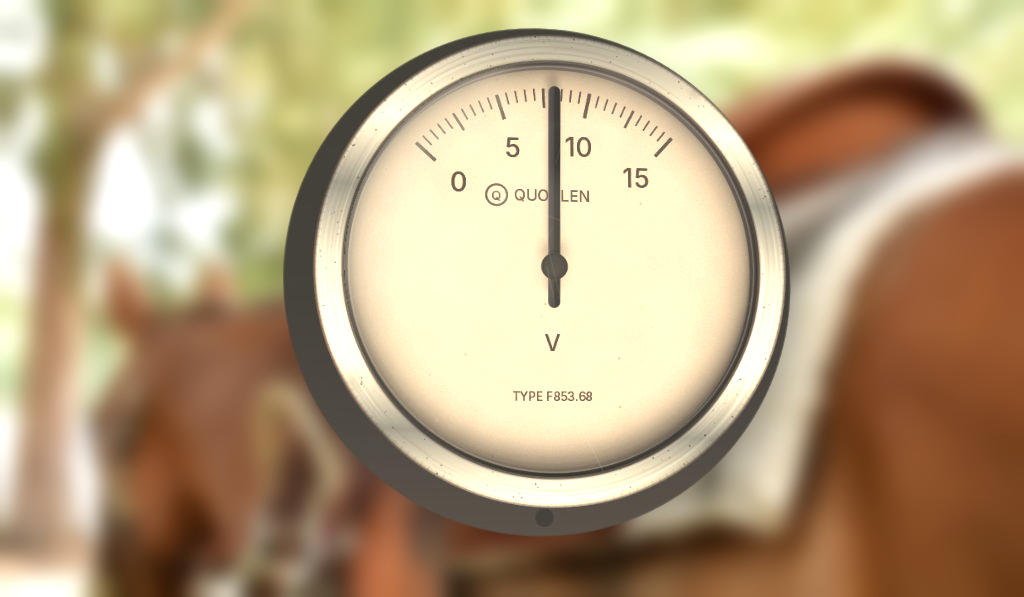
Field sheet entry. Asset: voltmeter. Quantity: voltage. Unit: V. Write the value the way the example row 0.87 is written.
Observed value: 8
